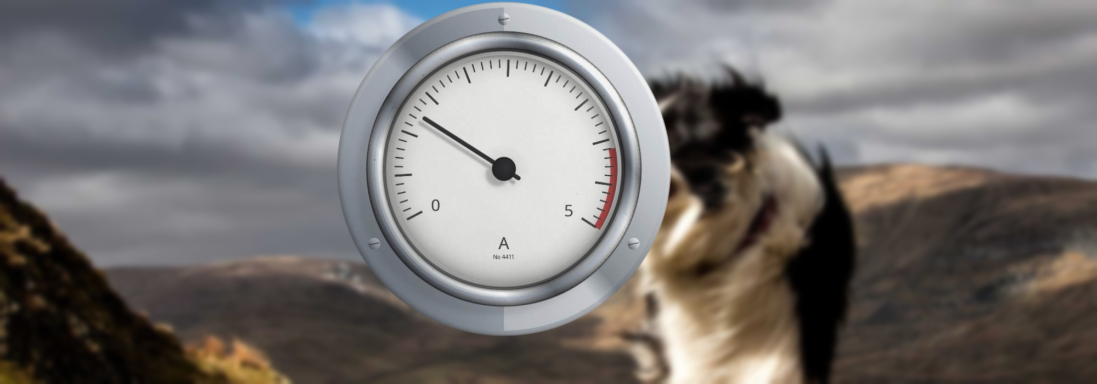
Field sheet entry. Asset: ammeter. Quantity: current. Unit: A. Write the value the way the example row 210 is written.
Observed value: 1.25
